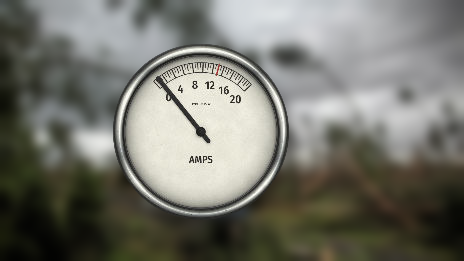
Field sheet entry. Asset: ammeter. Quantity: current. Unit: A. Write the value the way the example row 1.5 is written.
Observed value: 1
